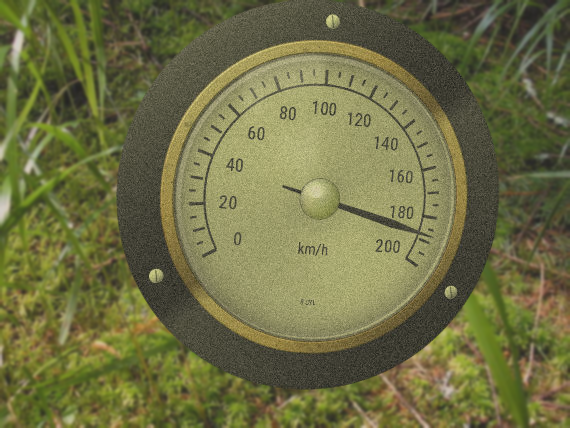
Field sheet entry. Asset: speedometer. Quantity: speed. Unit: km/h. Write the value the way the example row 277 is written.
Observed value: 187.5
